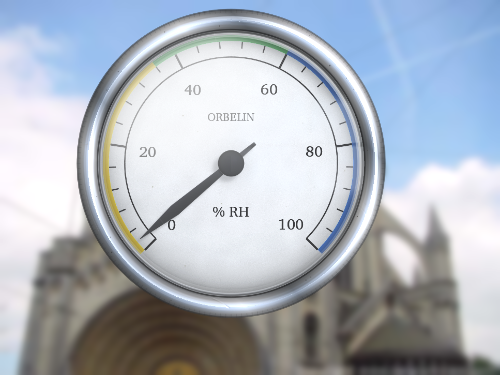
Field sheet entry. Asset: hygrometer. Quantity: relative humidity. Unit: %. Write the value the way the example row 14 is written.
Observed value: 2
